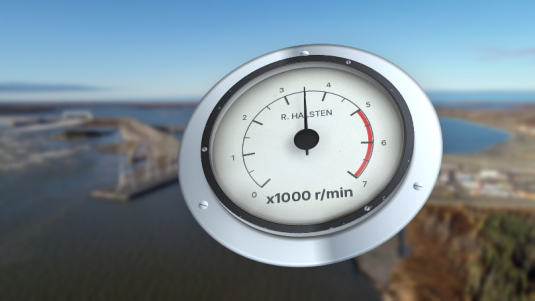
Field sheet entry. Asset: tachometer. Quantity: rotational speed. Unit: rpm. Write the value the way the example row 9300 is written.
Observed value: 3500
